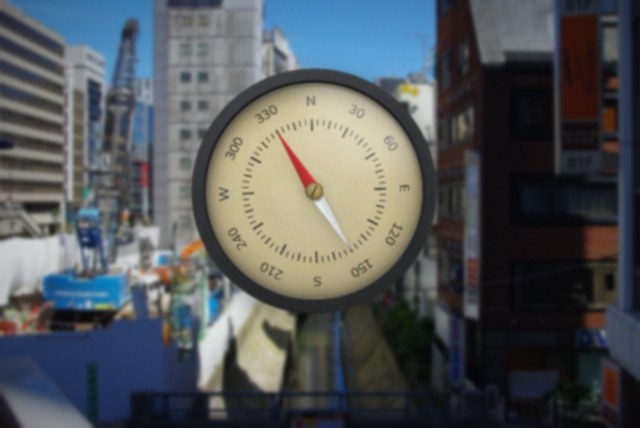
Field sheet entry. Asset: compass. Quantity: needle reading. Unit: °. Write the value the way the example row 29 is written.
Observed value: 330
